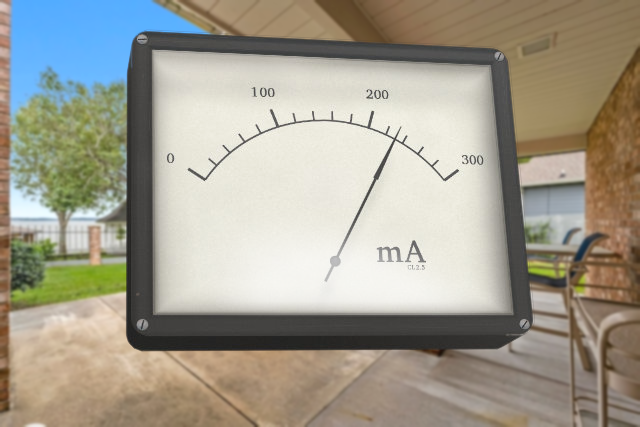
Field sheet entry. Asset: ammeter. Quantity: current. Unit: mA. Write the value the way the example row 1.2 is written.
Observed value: 230
